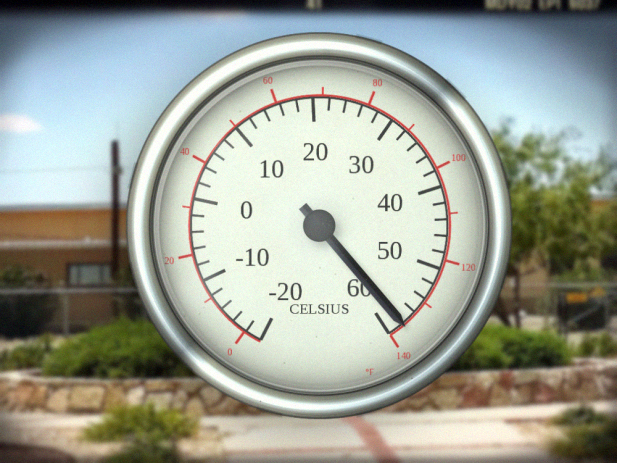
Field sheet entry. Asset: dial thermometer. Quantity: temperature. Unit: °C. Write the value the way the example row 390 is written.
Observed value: 58
